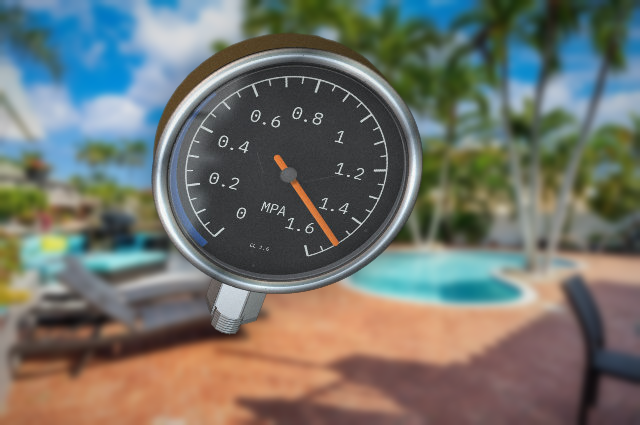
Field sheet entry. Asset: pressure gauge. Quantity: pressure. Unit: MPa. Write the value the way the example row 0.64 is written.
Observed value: 1.5
